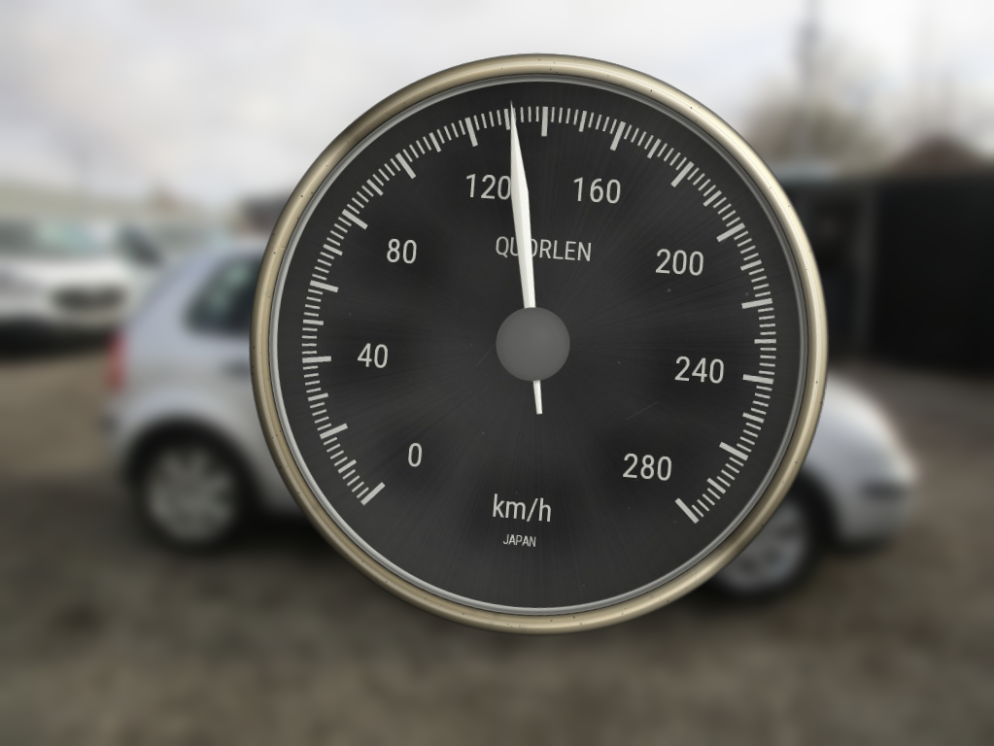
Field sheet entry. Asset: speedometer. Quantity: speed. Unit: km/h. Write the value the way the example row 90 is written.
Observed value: 132
